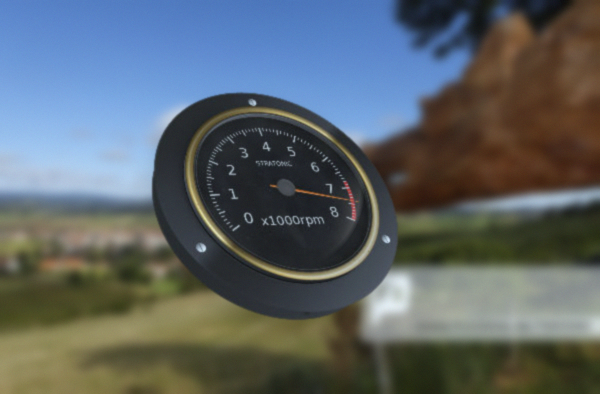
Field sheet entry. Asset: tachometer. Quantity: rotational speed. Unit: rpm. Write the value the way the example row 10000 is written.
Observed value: 7500
